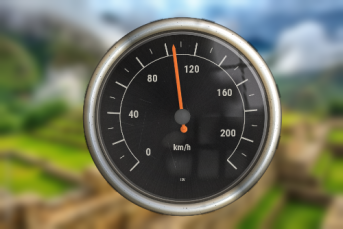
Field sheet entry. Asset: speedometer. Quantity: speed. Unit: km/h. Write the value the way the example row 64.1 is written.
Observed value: 105
